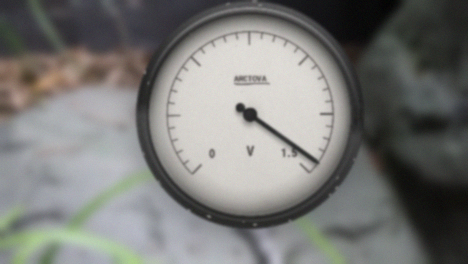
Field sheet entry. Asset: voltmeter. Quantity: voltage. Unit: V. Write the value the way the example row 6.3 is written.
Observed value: 1.45
